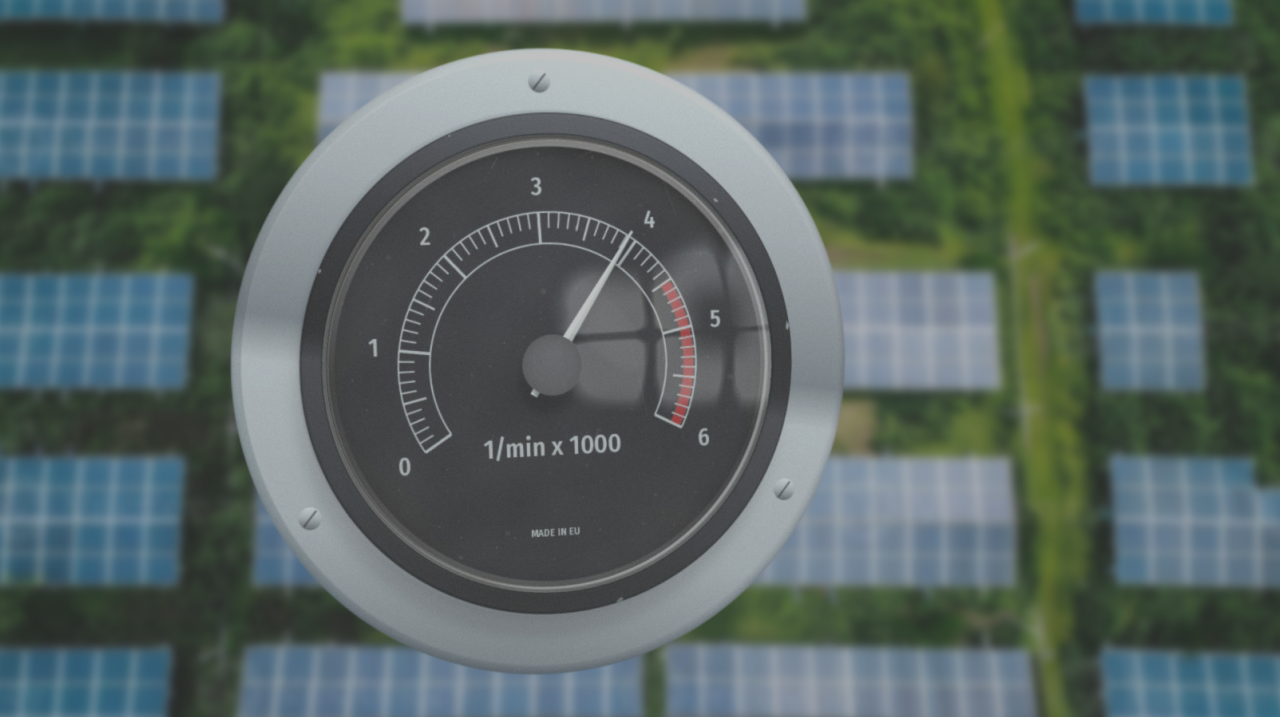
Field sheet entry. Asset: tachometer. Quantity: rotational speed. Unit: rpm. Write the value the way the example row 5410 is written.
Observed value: 3900
